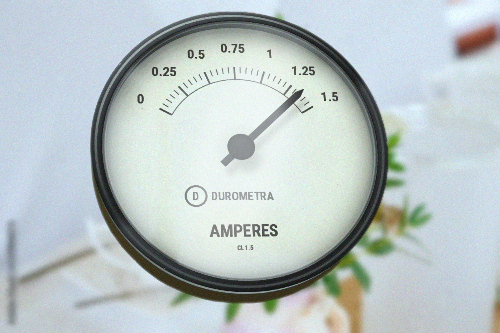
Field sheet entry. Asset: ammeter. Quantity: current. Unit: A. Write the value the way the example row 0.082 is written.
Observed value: 1.35
